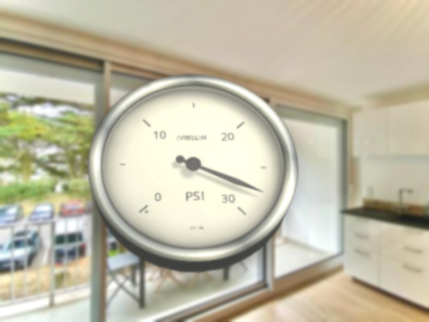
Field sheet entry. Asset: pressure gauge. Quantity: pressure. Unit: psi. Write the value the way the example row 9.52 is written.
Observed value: 27.5
